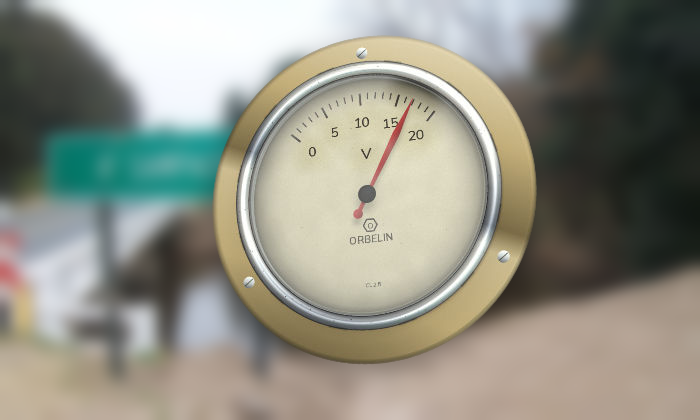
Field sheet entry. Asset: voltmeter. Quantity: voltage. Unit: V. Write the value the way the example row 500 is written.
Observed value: 17
